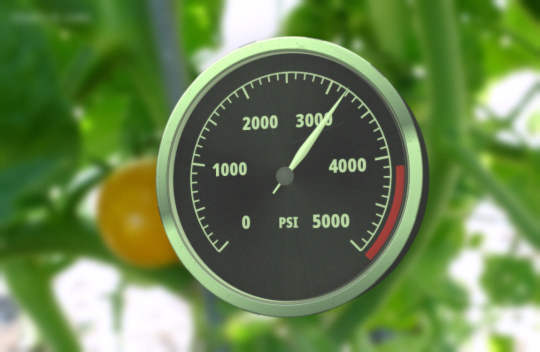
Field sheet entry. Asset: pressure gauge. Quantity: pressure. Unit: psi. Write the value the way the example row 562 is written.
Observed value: 3200
